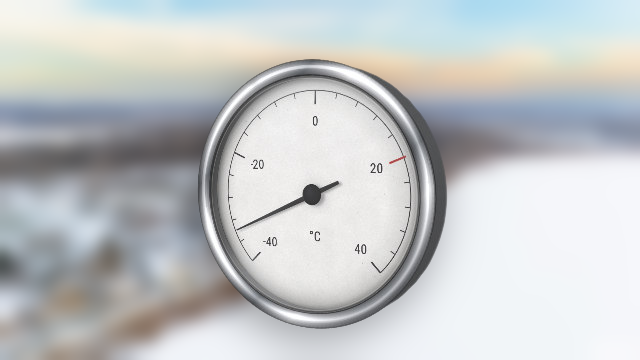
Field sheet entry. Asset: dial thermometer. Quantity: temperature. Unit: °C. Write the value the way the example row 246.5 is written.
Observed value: -34
